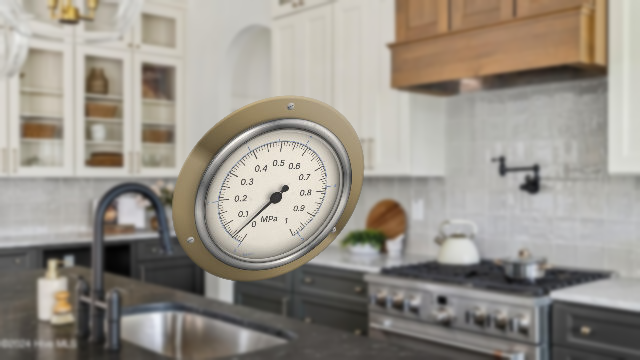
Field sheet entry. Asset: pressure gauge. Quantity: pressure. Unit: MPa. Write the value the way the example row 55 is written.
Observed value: 0.05
